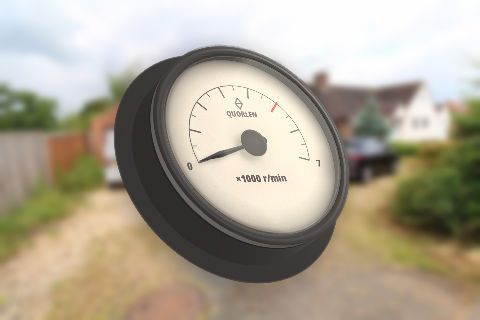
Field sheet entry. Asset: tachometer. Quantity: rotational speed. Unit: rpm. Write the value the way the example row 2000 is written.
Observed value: 0
